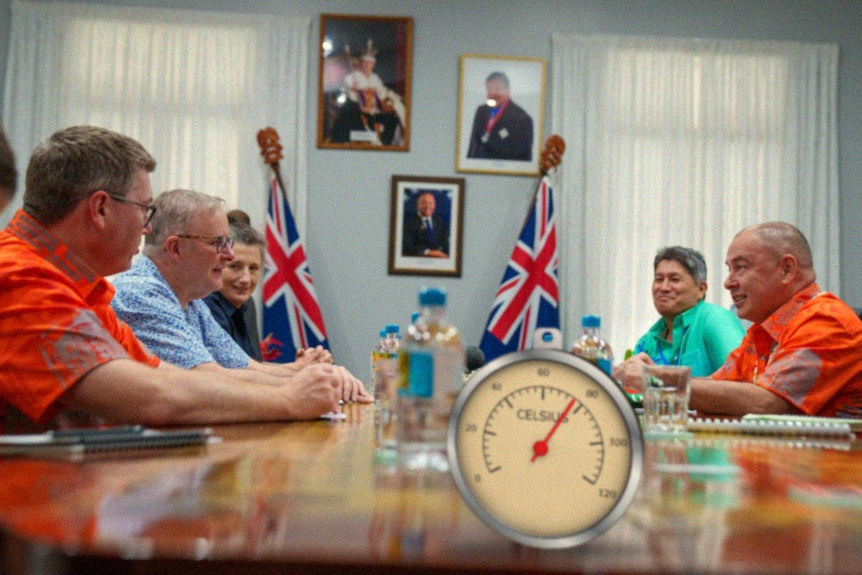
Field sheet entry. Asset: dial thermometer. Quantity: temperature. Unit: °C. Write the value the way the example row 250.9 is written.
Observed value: 76
